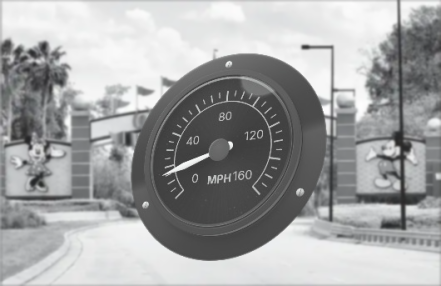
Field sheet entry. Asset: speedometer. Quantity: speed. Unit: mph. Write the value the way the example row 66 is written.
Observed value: 15
